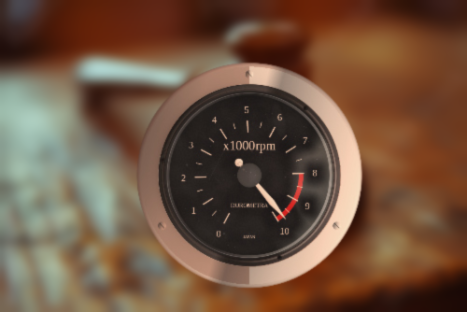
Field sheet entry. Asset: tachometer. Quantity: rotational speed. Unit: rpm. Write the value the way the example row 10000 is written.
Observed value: 9750
